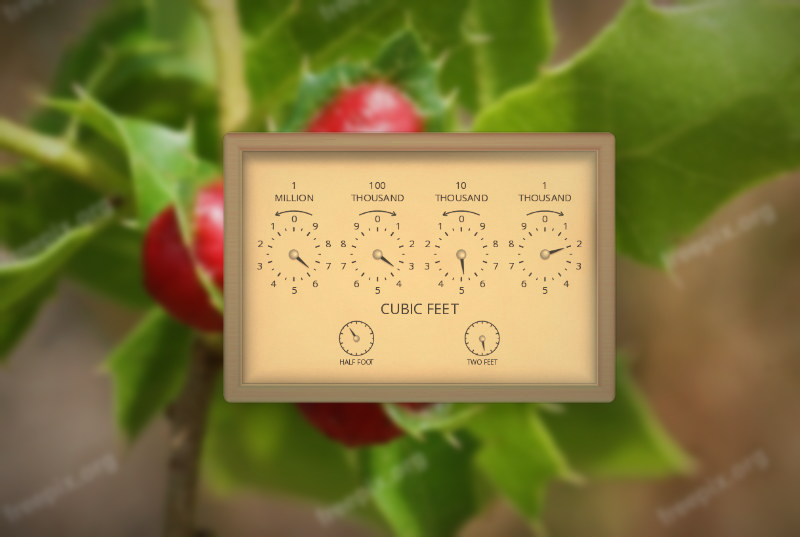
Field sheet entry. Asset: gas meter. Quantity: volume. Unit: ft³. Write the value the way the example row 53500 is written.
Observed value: 635200
